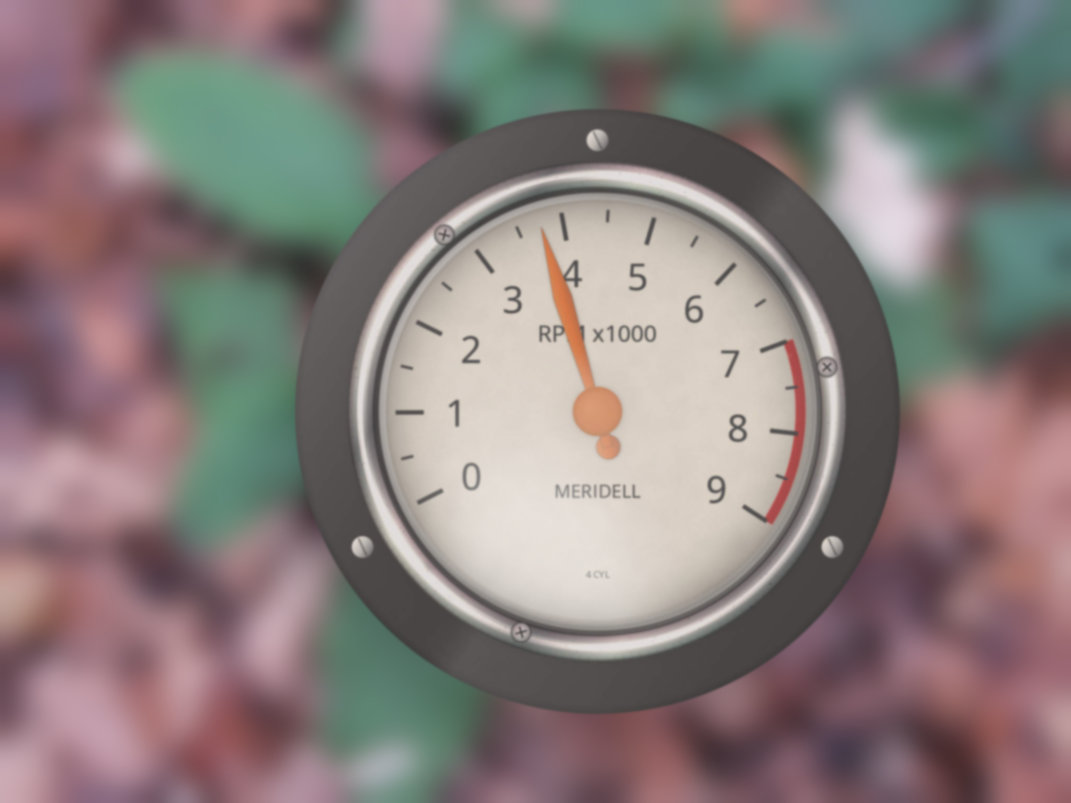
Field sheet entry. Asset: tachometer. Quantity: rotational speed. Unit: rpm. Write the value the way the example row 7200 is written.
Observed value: 3750
